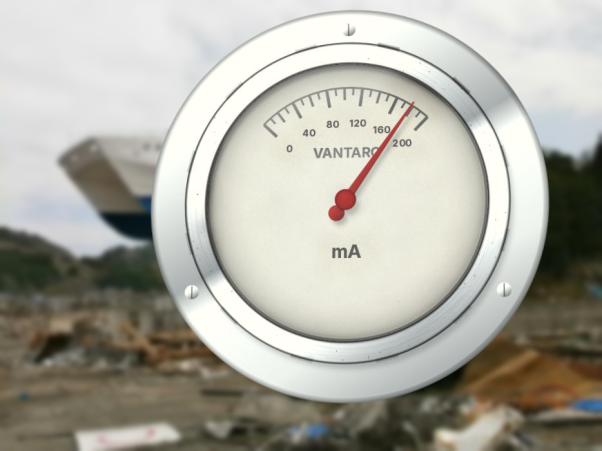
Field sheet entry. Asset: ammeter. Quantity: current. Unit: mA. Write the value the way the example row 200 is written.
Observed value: 180
